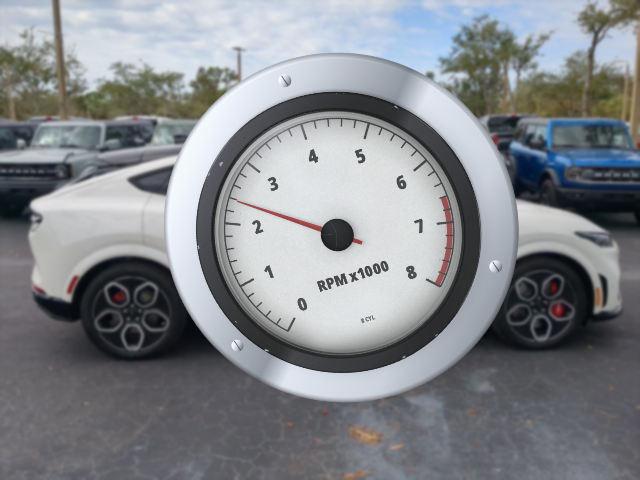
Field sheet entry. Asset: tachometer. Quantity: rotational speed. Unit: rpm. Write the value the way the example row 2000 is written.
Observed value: 2400
